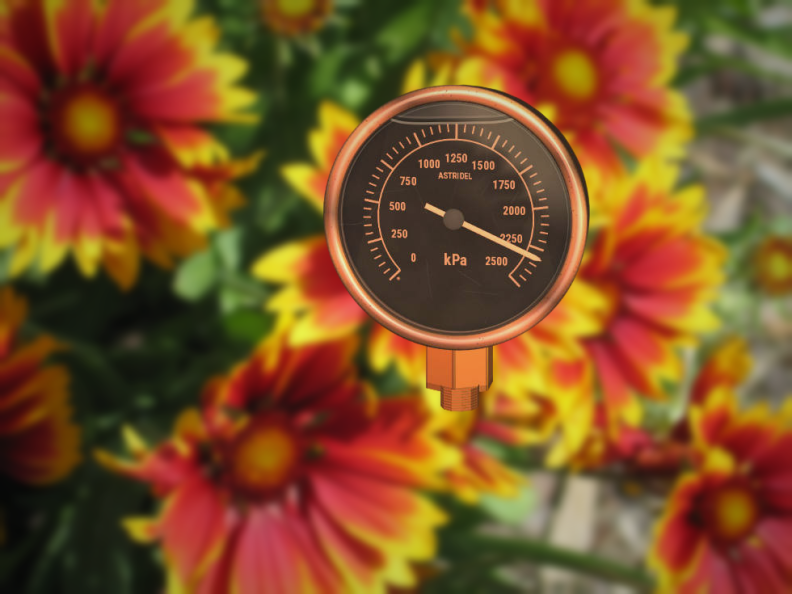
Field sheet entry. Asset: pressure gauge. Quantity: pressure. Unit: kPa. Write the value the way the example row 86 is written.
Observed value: 2300
